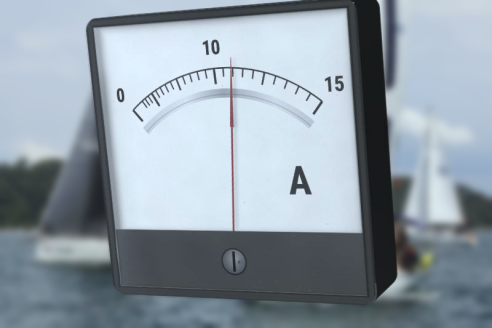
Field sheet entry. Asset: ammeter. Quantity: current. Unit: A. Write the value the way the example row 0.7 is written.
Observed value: 11
